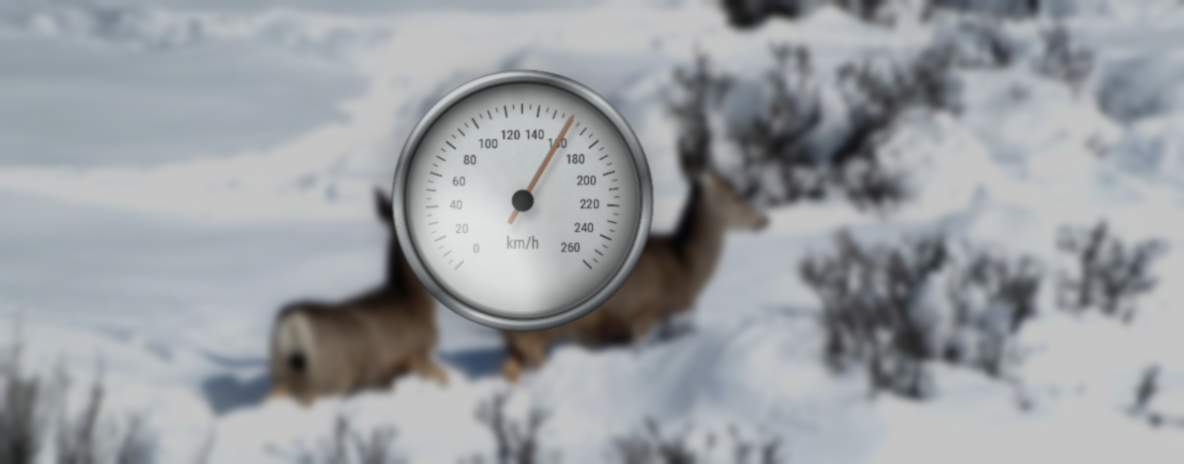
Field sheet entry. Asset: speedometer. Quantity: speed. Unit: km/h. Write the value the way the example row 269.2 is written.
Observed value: 160
